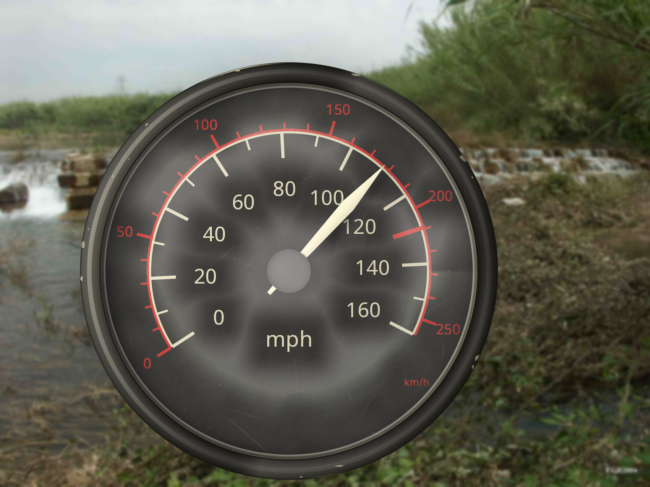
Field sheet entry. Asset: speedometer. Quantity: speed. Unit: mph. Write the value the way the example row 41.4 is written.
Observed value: 110
